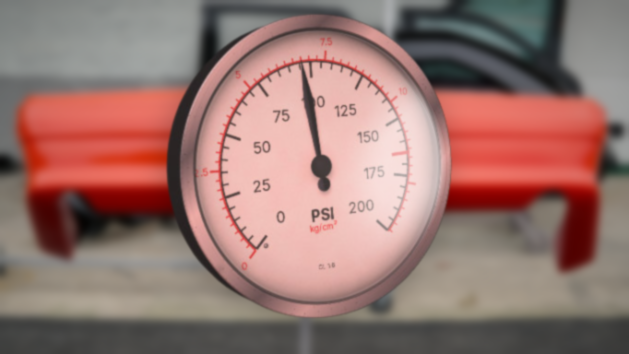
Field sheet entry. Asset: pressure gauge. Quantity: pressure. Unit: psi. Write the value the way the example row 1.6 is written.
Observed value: 95
